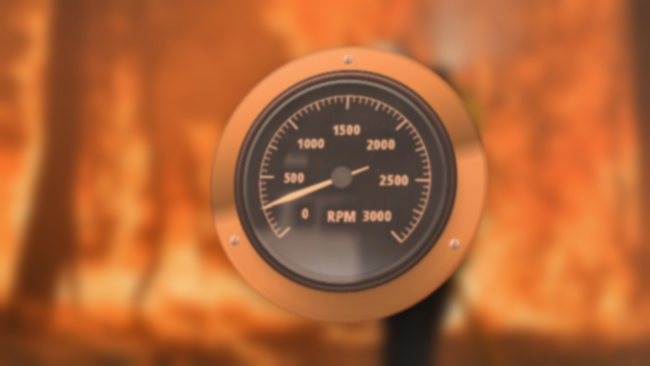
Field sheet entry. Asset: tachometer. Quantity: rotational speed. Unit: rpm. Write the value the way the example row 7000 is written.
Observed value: 250
